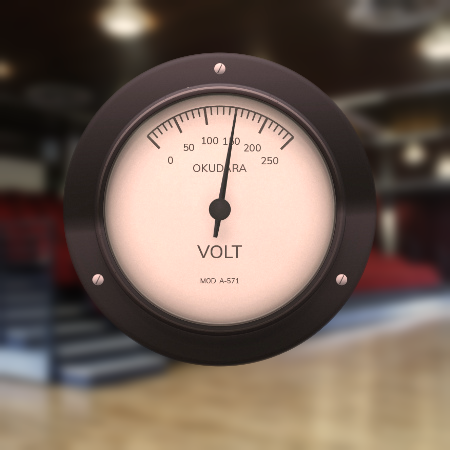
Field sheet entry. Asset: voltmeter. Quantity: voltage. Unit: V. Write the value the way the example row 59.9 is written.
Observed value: 150
